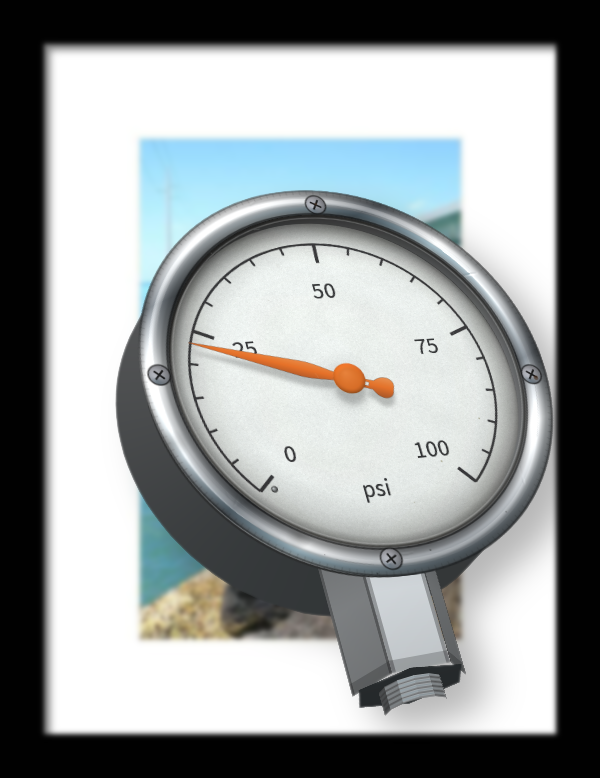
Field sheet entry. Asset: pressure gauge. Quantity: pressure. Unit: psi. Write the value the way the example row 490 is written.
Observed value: 22.5
